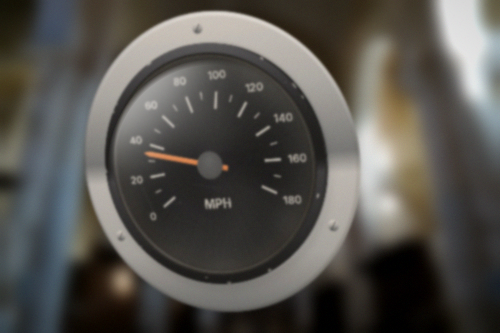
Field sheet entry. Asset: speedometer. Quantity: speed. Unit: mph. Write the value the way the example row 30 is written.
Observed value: 35
